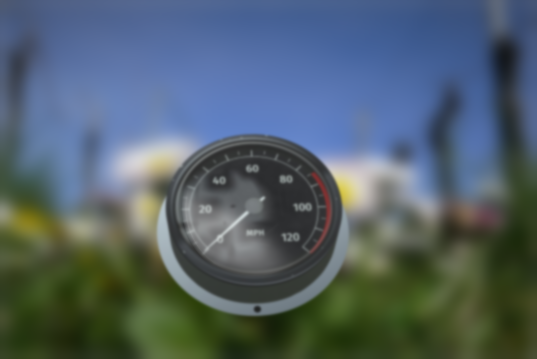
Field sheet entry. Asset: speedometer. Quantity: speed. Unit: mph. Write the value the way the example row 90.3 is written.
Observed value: 0
